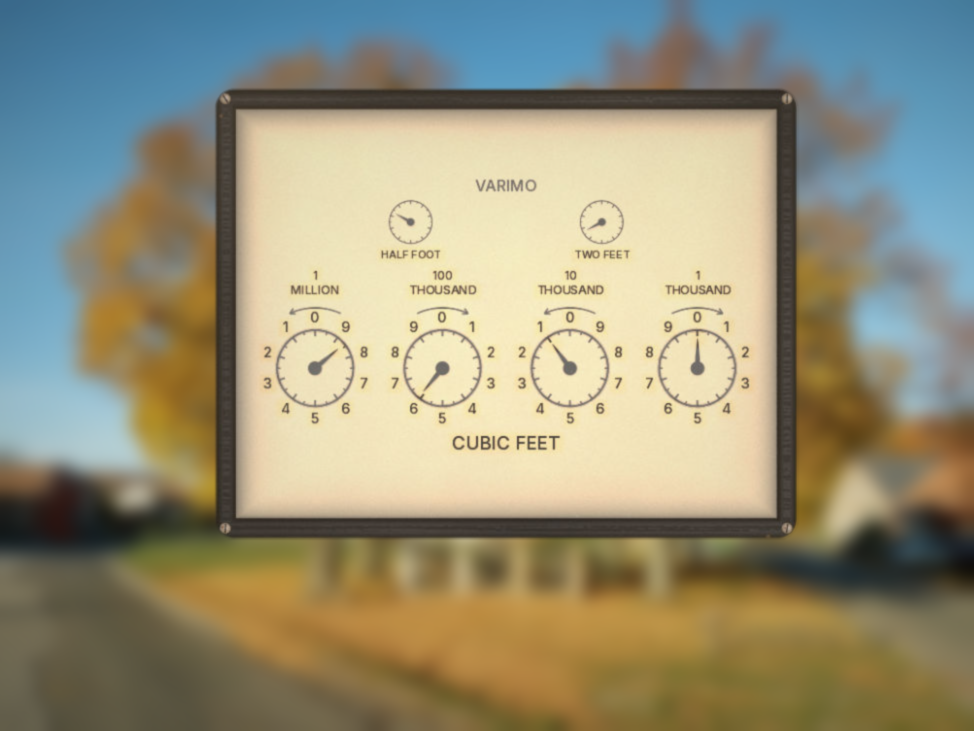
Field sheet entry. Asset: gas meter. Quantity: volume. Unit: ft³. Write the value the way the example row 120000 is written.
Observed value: 861000
